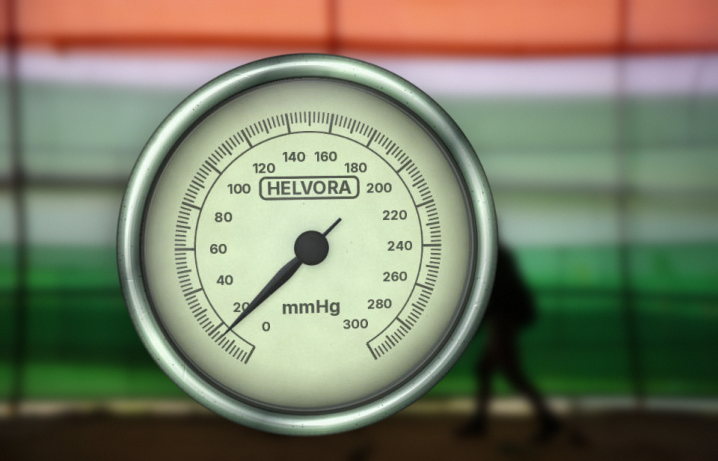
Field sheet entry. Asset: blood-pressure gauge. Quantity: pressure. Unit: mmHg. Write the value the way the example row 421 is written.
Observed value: 16
